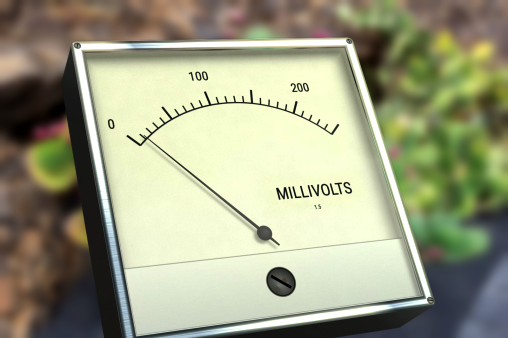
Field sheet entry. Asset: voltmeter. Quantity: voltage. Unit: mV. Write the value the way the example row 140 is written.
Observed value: 10
